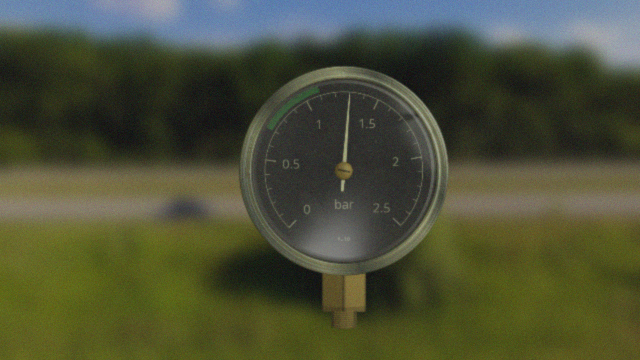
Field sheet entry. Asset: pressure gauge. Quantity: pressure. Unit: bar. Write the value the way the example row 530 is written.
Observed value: 1.3
